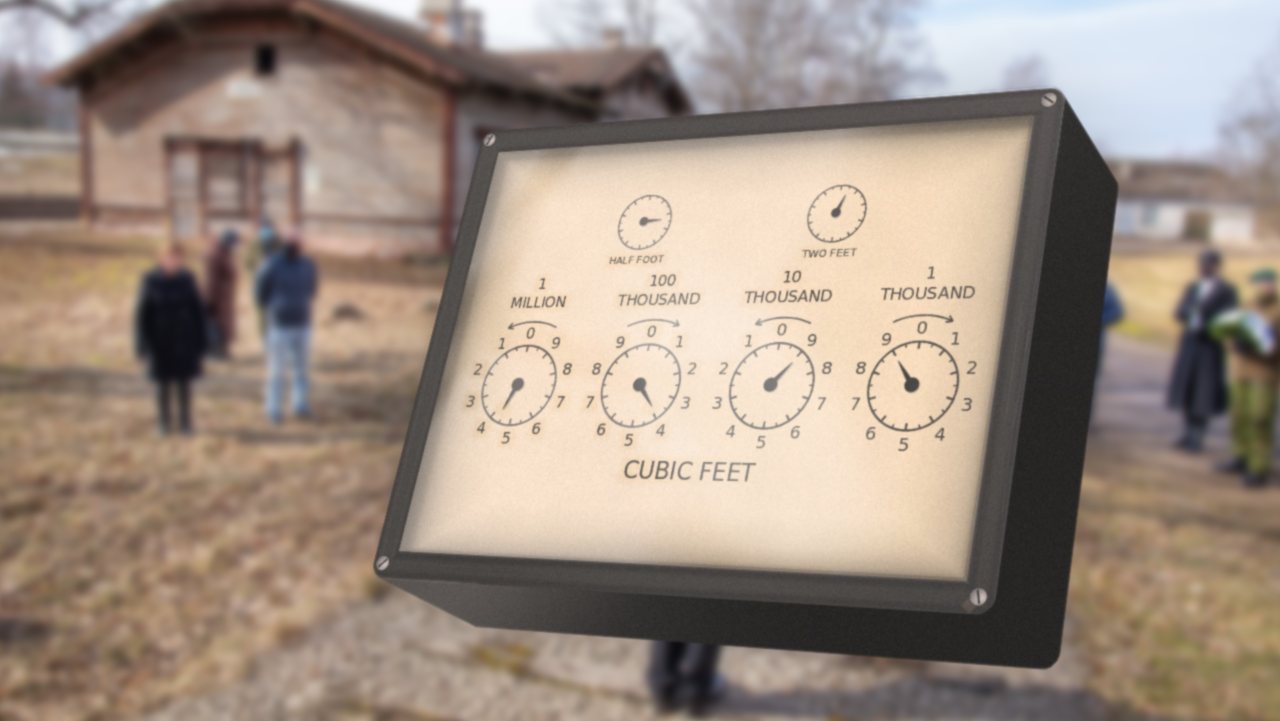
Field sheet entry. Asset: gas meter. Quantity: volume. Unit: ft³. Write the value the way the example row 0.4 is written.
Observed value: 438900
